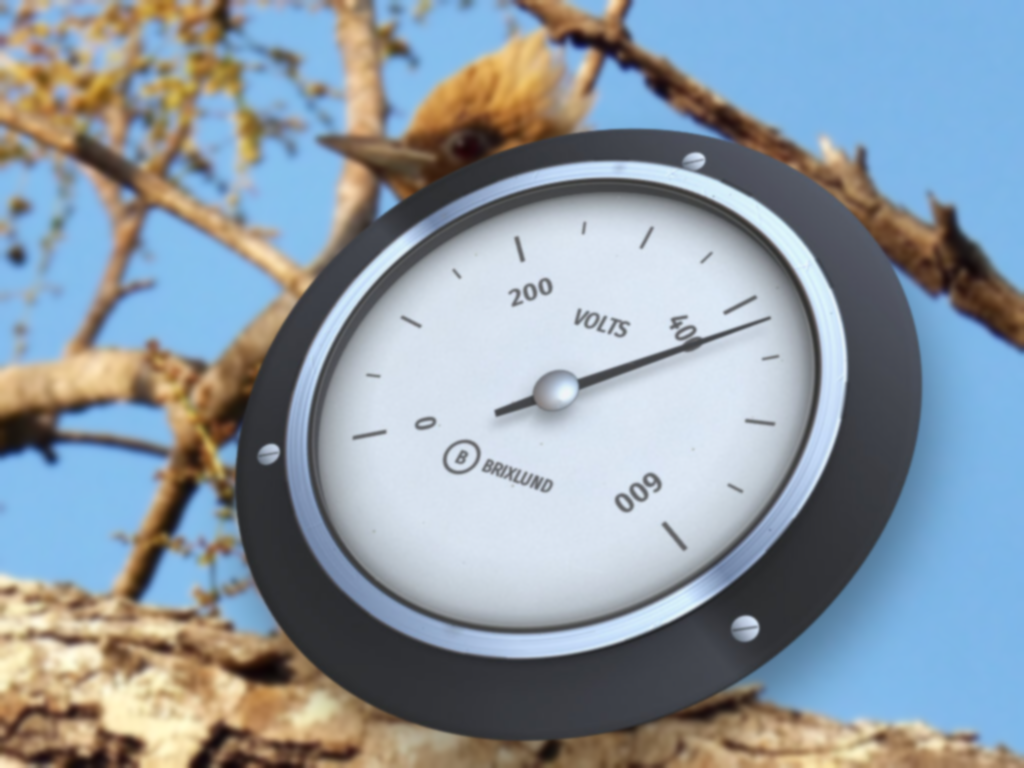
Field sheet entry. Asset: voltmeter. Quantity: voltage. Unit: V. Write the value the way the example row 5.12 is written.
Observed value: 425
